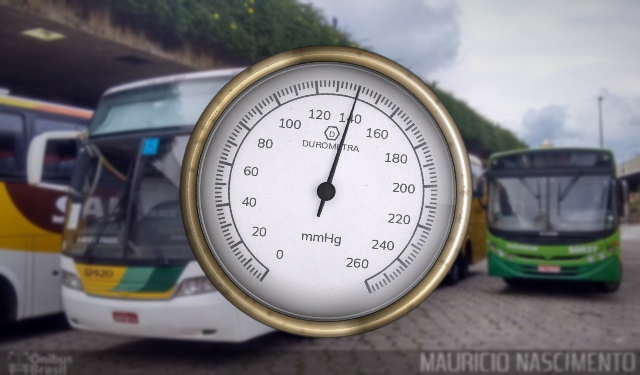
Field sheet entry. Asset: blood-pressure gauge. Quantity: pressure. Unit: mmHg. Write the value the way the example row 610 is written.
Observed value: 140
